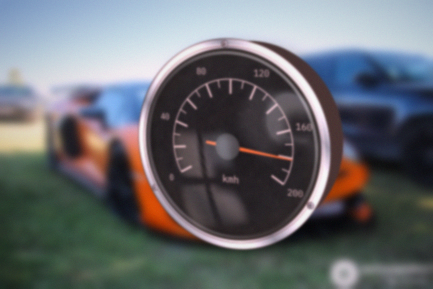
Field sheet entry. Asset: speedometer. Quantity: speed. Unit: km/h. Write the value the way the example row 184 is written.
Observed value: 180
